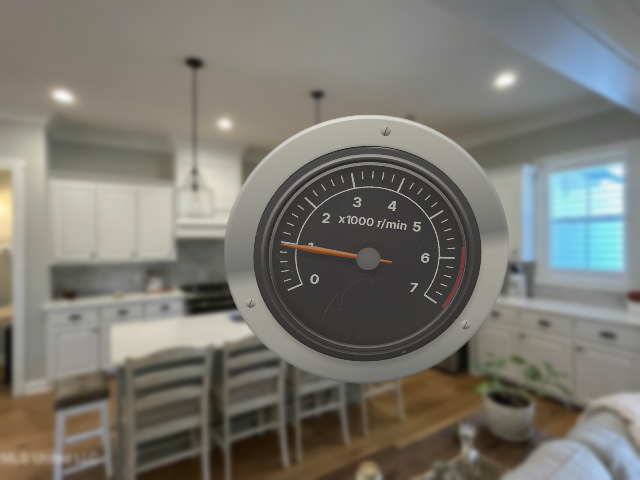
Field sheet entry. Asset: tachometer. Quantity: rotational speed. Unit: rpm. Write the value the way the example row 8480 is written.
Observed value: 1000
